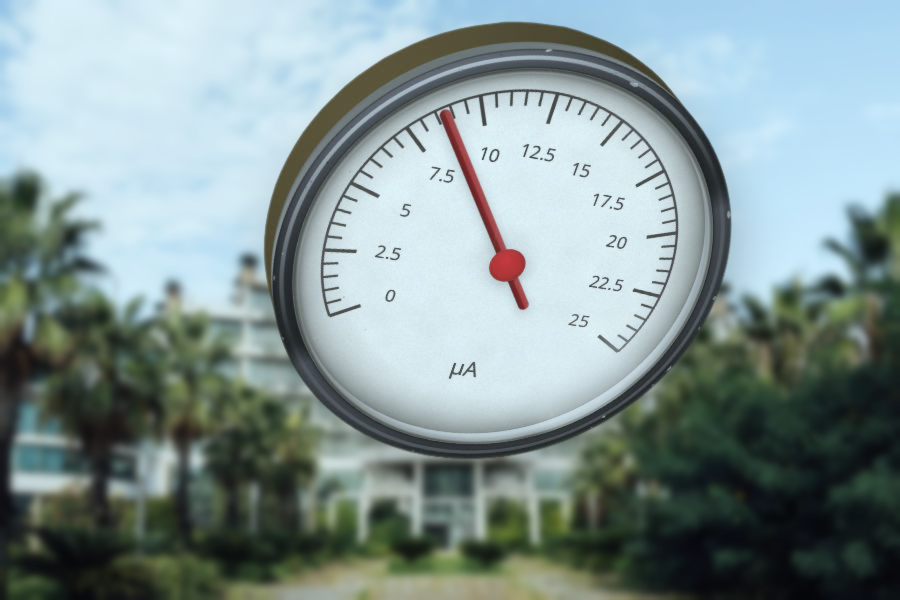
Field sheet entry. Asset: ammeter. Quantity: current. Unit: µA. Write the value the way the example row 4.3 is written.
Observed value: 8.75
